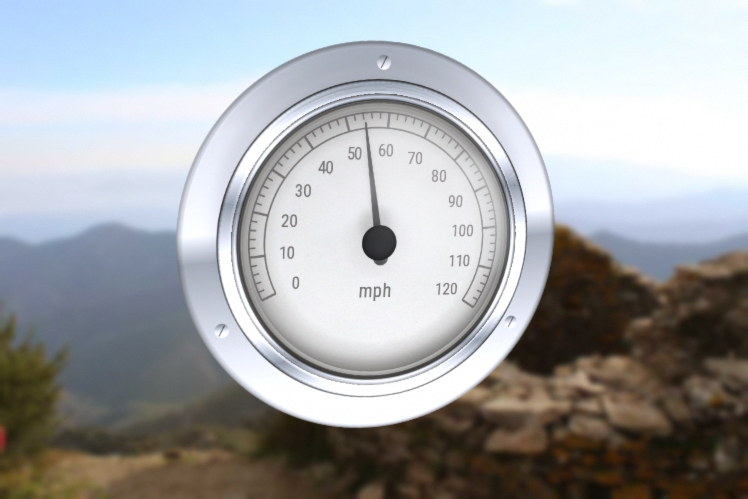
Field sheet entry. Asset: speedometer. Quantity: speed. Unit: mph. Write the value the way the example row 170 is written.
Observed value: 54
